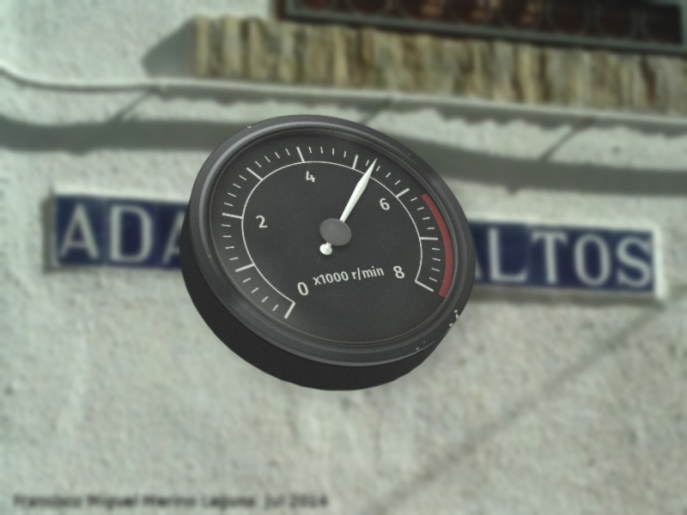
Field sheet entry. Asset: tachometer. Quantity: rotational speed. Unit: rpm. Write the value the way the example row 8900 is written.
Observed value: 5300
